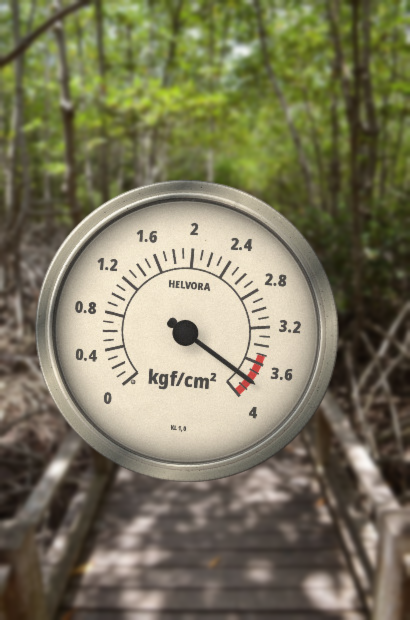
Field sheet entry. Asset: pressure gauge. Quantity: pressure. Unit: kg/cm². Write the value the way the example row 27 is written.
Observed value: 3.8
